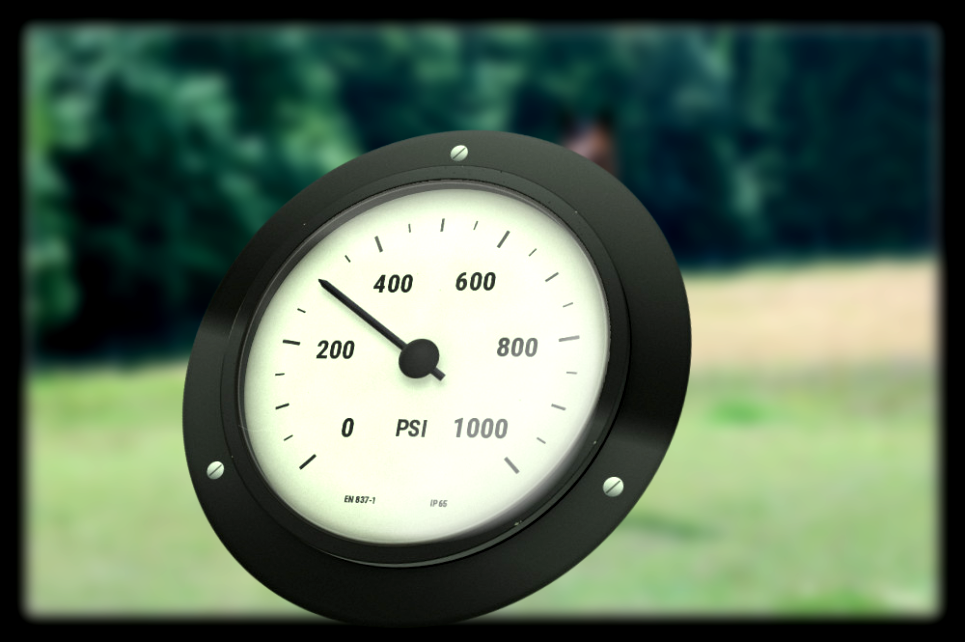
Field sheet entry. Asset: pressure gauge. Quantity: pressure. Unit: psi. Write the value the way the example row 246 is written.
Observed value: 300
